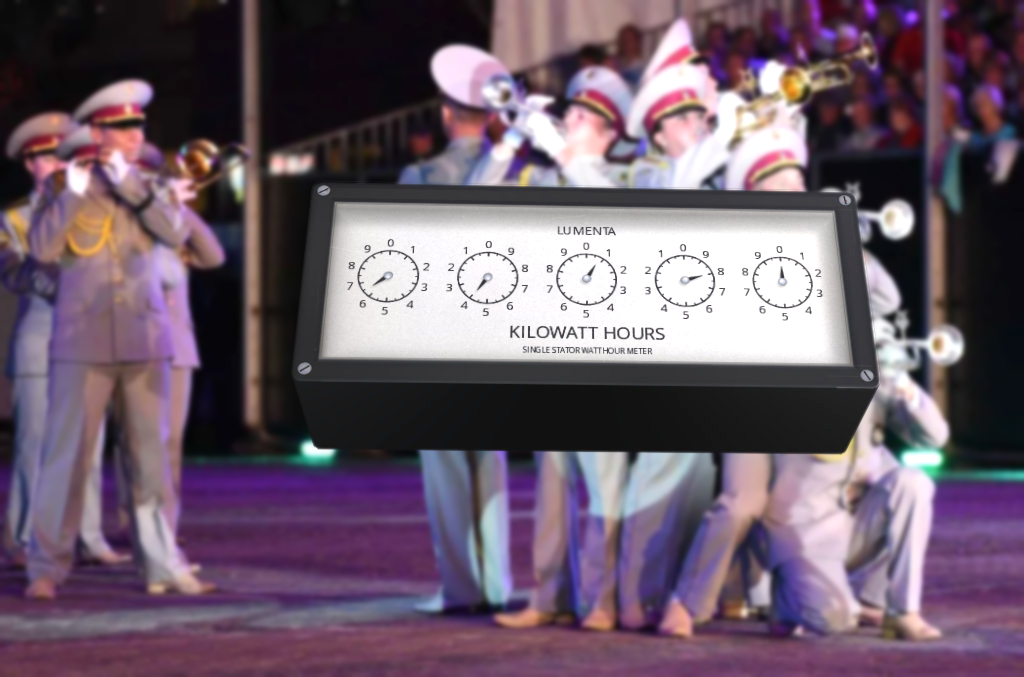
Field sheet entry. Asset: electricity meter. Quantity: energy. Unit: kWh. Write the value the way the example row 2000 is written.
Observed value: 64080
